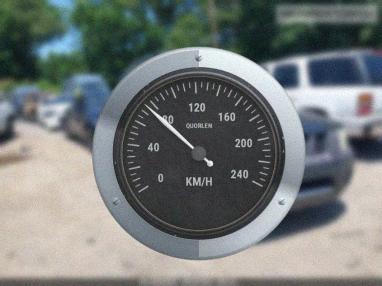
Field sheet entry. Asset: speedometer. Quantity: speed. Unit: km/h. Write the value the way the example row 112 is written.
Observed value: 75
